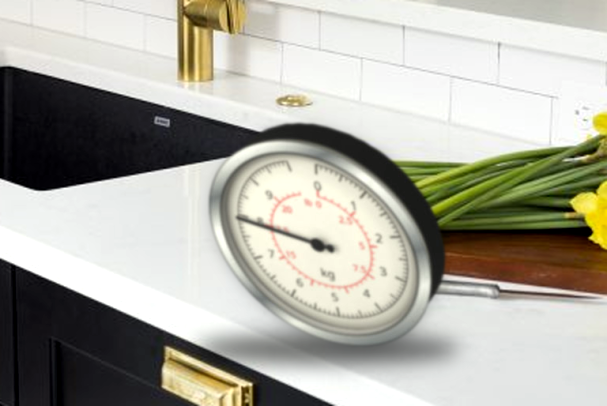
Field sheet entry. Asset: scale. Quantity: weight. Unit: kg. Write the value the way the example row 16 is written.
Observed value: 8
